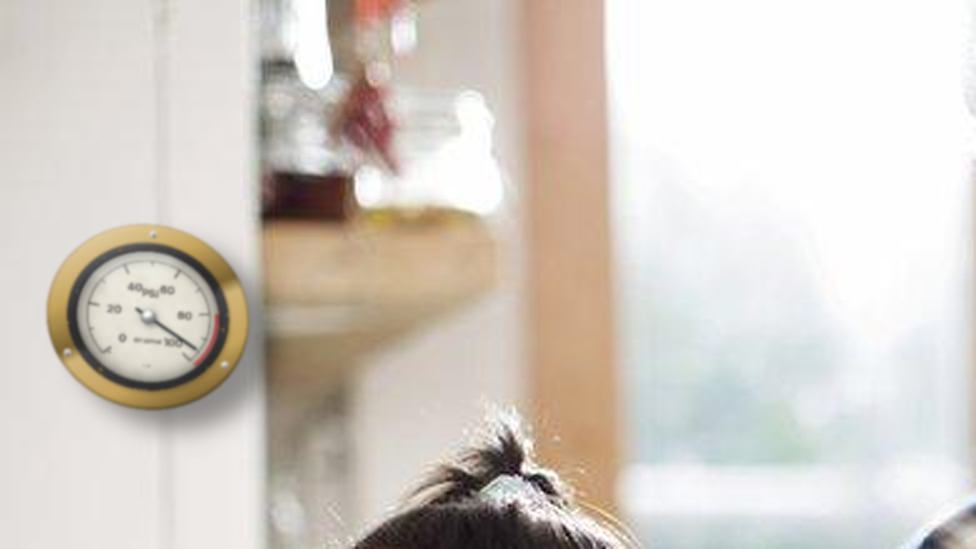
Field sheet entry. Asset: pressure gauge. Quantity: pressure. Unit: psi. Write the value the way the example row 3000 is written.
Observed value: 95
